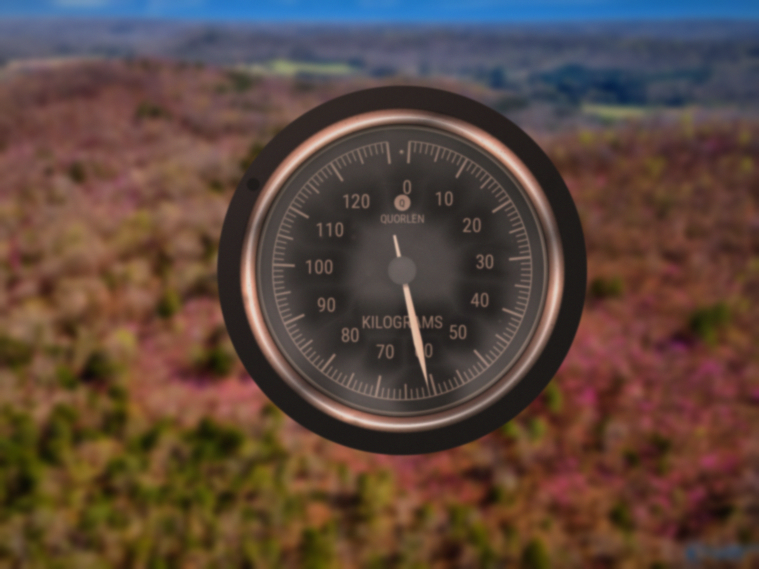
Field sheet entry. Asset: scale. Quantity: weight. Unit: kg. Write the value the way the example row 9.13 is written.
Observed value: 61
